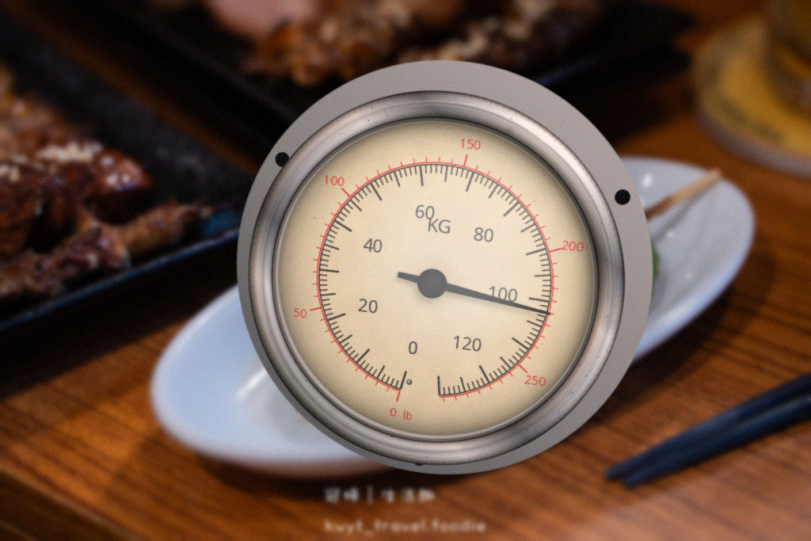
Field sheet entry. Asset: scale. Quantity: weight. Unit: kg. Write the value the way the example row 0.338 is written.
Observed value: 102
